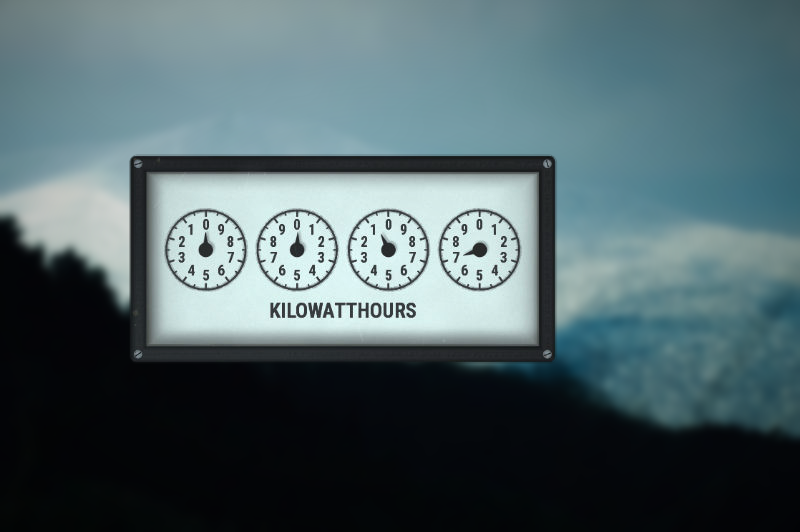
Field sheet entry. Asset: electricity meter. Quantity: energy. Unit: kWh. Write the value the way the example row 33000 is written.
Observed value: 7
